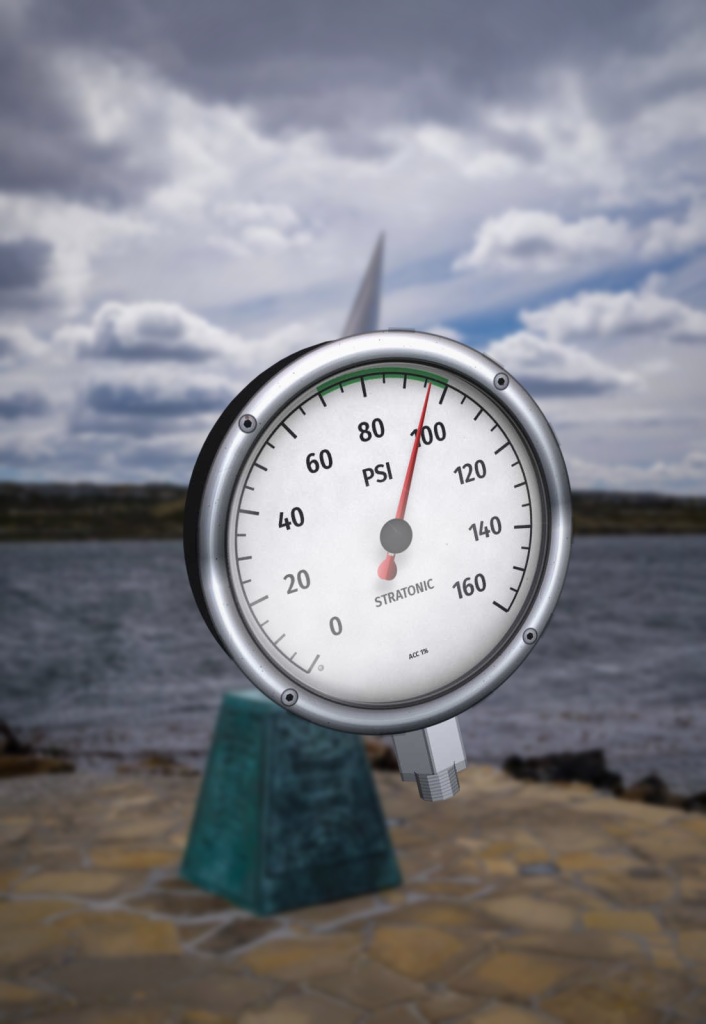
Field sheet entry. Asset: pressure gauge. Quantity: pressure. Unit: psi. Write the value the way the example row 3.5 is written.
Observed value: 95
